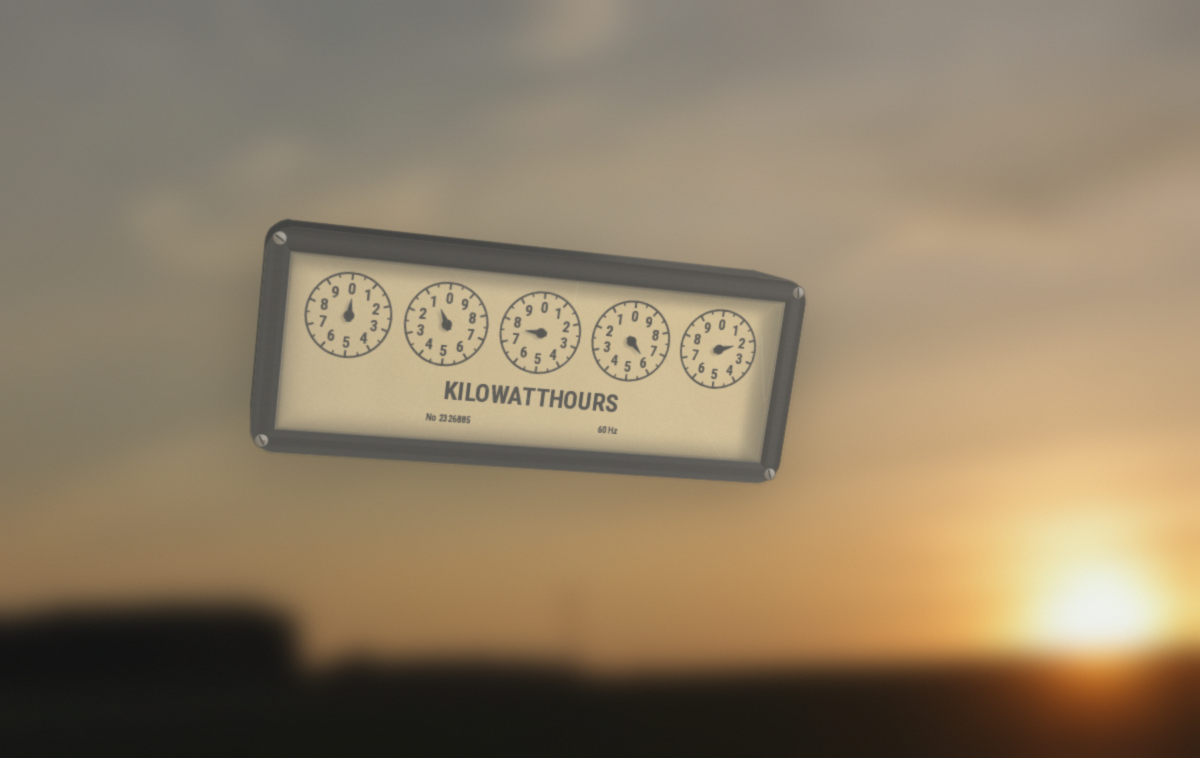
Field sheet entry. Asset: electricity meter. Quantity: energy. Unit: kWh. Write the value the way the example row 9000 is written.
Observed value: 762
